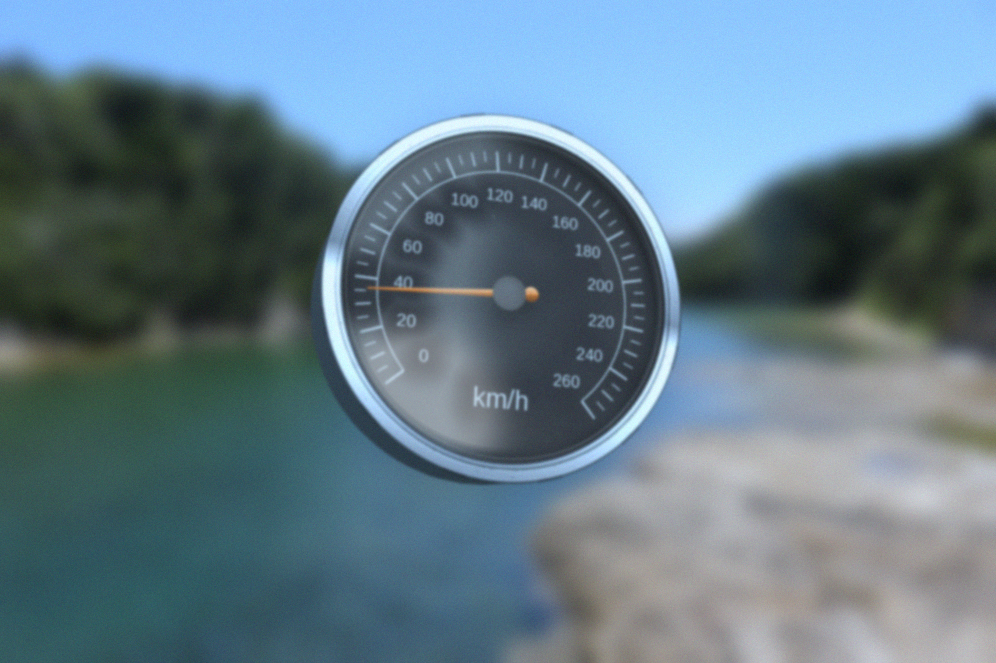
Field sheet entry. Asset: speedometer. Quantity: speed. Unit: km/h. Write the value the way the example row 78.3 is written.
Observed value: 35
